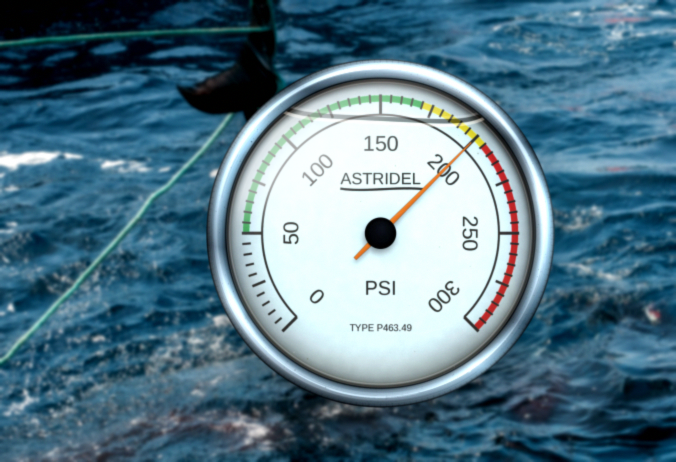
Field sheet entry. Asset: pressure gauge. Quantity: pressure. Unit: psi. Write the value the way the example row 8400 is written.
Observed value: 200
